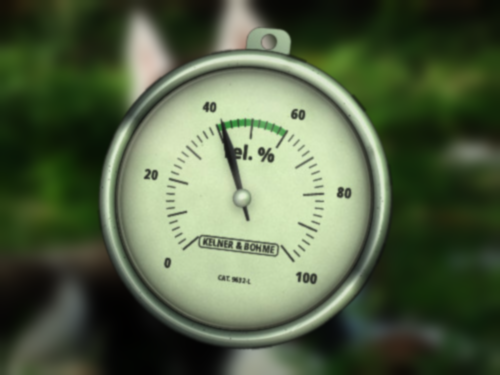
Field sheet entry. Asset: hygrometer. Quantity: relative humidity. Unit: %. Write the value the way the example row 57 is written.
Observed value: 42
